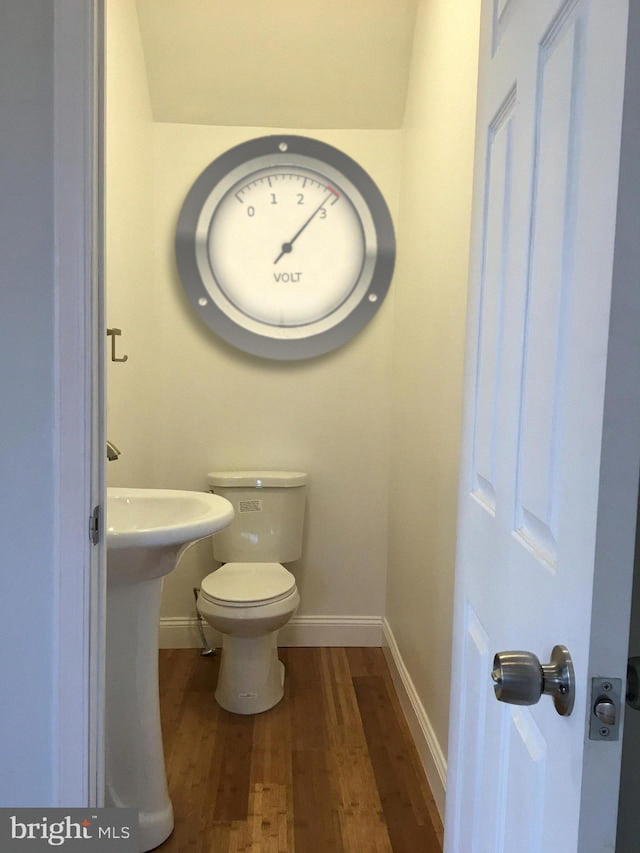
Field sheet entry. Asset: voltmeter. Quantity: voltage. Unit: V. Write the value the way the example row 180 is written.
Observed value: 2.8
